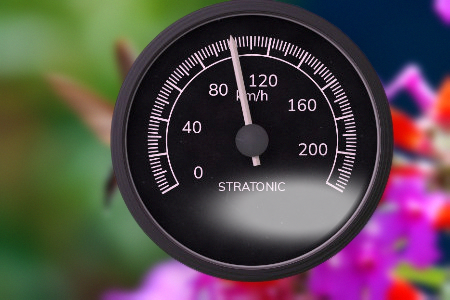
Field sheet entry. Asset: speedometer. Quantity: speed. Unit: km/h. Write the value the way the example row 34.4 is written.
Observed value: 100
